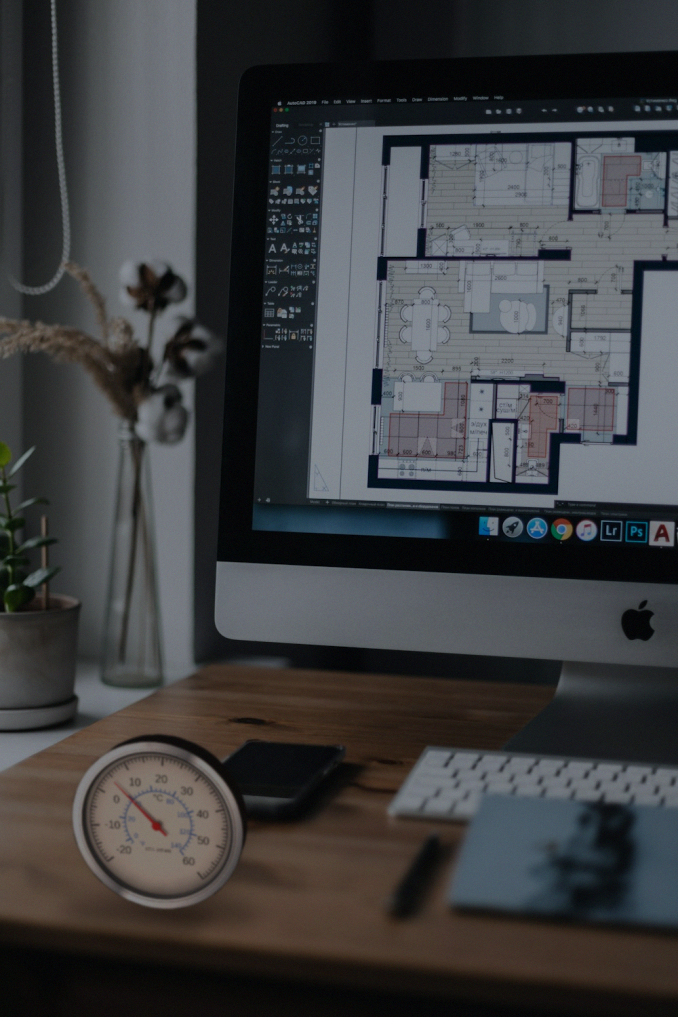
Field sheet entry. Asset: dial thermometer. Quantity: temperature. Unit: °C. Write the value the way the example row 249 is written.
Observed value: 5
